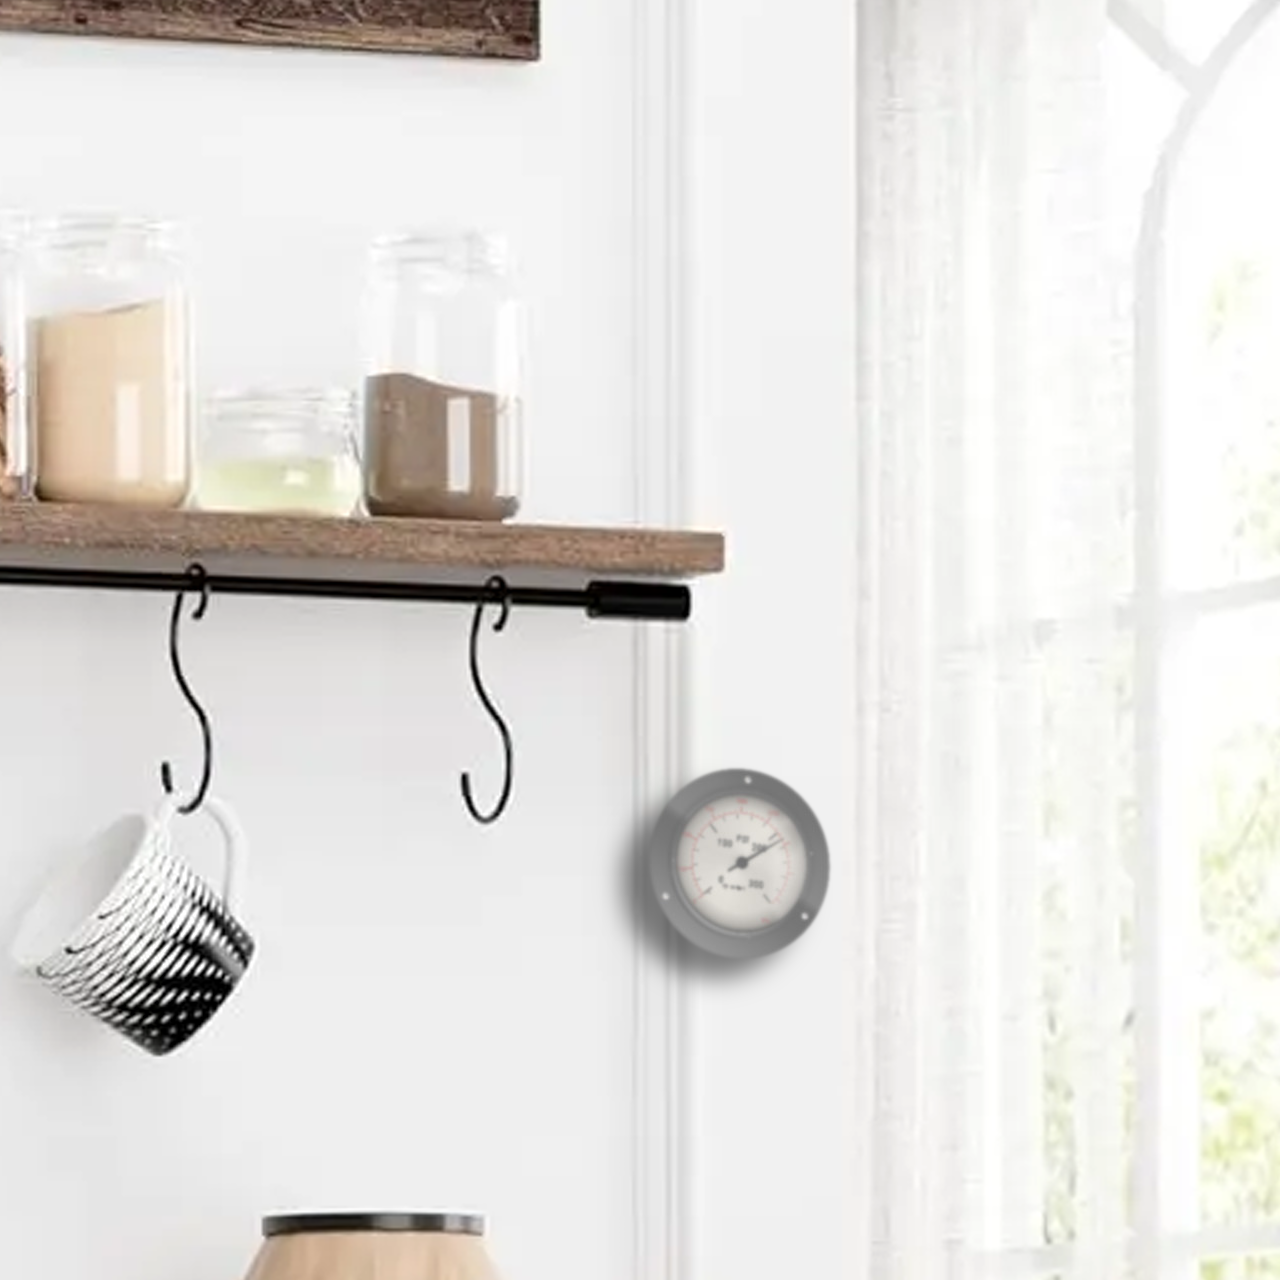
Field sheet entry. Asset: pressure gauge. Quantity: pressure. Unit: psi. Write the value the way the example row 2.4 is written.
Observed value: 210
